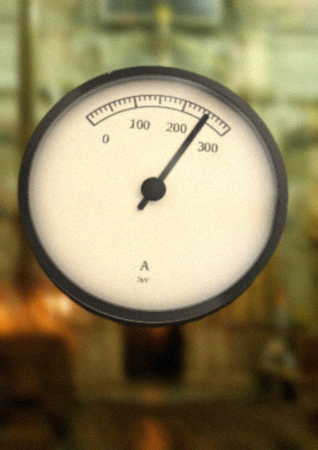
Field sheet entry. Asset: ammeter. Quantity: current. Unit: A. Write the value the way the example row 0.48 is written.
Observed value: 250
